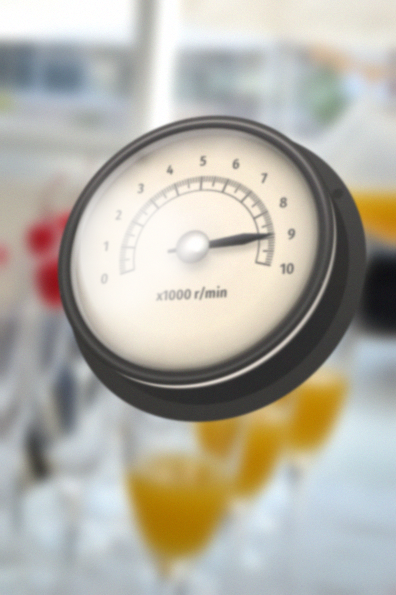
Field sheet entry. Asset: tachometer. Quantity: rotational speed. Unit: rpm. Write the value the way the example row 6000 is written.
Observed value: 9000
